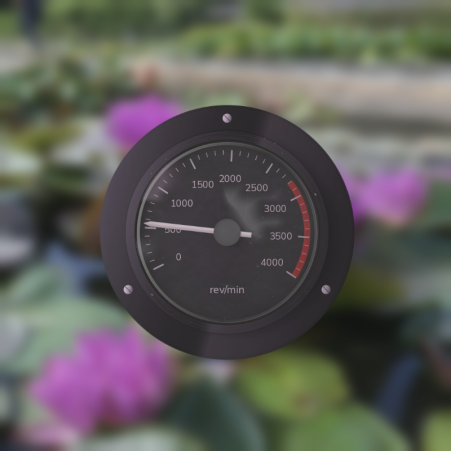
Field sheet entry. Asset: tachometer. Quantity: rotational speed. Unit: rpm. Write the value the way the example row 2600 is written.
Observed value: 550
